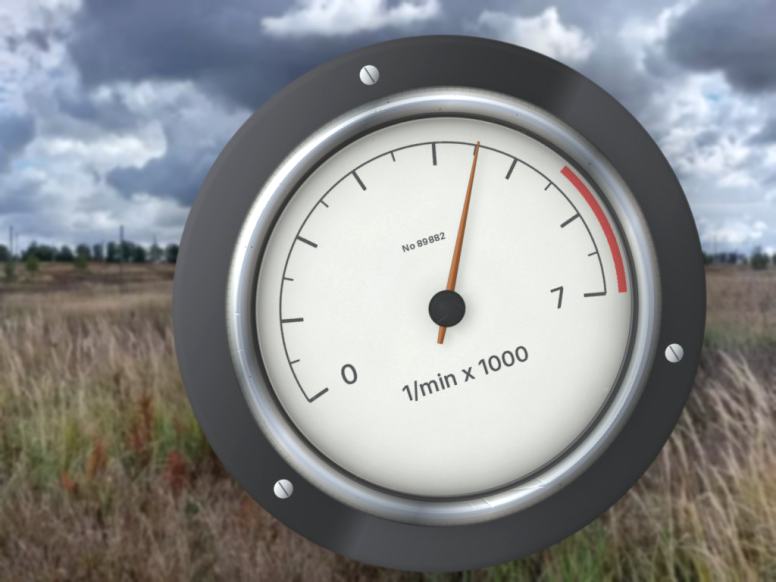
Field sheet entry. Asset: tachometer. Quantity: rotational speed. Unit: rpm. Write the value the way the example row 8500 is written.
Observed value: 4500
